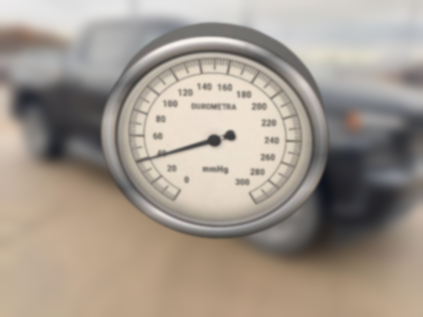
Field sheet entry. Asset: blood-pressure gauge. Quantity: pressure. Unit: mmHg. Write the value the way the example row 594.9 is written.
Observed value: 40
